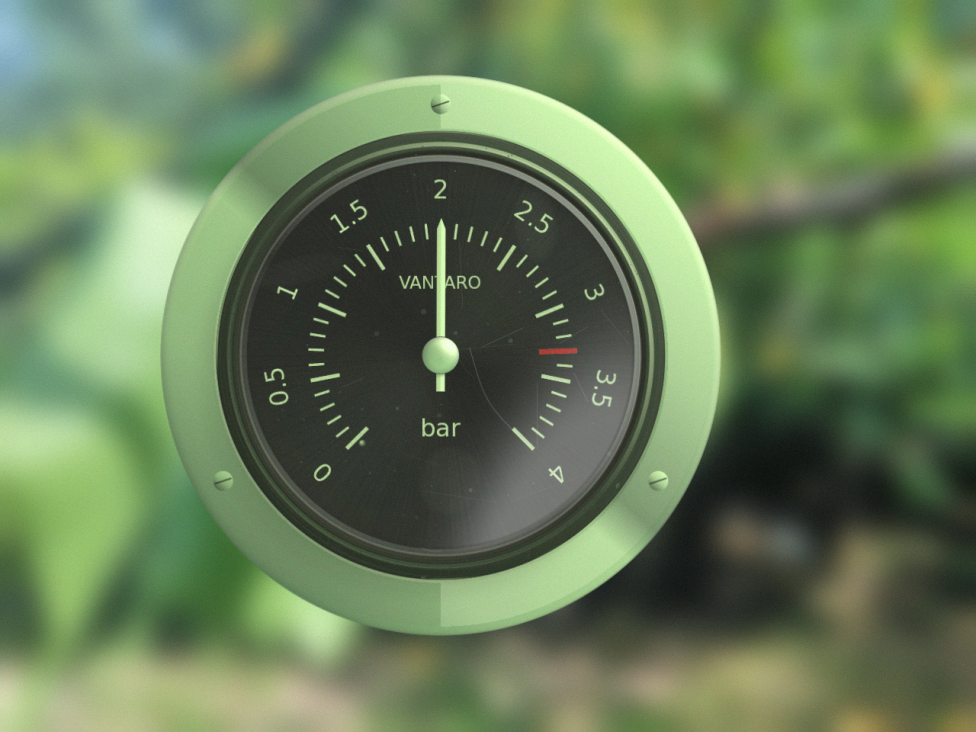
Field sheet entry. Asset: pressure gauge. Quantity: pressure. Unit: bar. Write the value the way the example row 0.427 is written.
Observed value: 2
